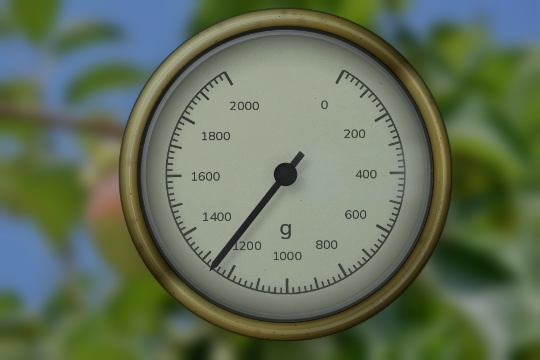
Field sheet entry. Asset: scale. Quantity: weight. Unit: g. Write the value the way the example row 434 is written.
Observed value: 1260
